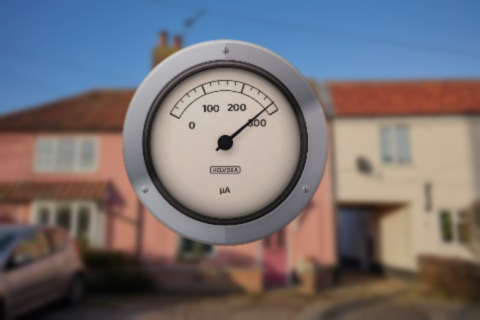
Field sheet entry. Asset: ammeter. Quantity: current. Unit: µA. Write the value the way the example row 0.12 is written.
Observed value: 280
